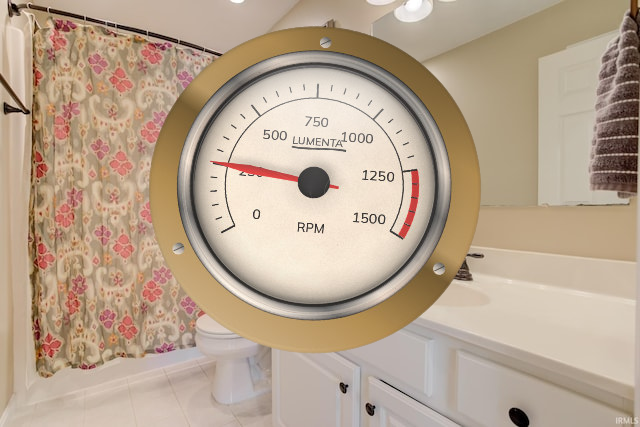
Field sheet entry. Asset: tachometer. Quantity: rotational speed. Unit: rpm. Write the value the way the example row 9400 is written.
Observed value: 250
